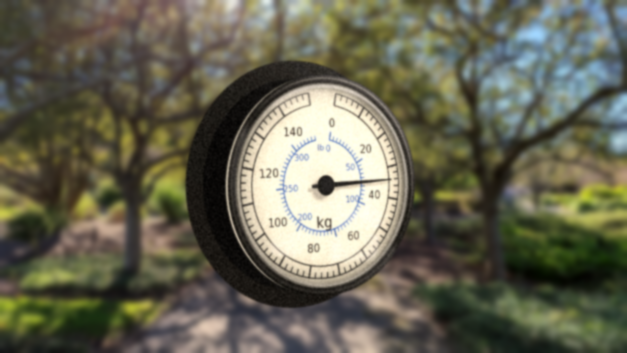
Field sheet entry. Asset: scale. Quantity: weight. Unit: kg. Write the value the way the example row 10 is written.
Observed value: 34
